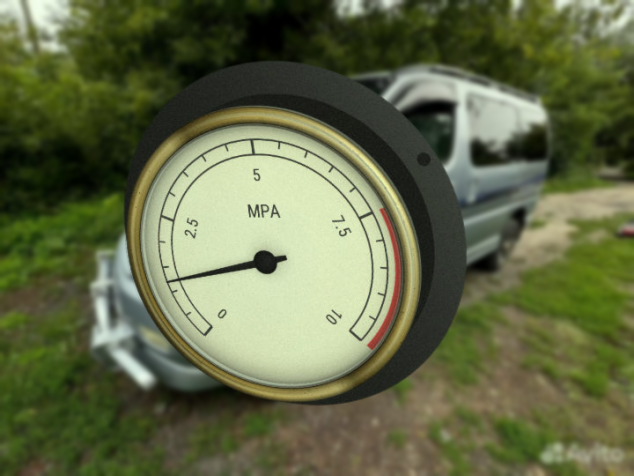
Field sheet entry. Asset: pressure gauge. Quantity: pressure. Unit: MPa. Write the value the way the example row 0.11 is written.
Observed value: 1.25
